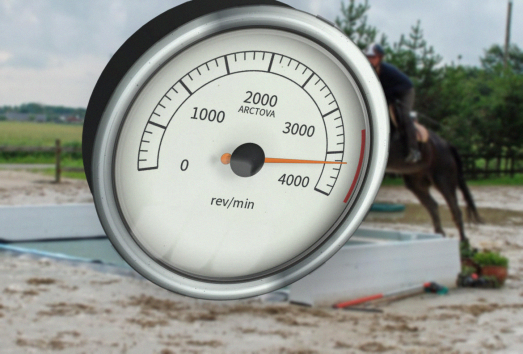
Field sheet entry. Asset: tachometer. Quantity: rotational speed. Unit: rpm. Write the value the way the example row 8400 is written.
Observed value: 3600
